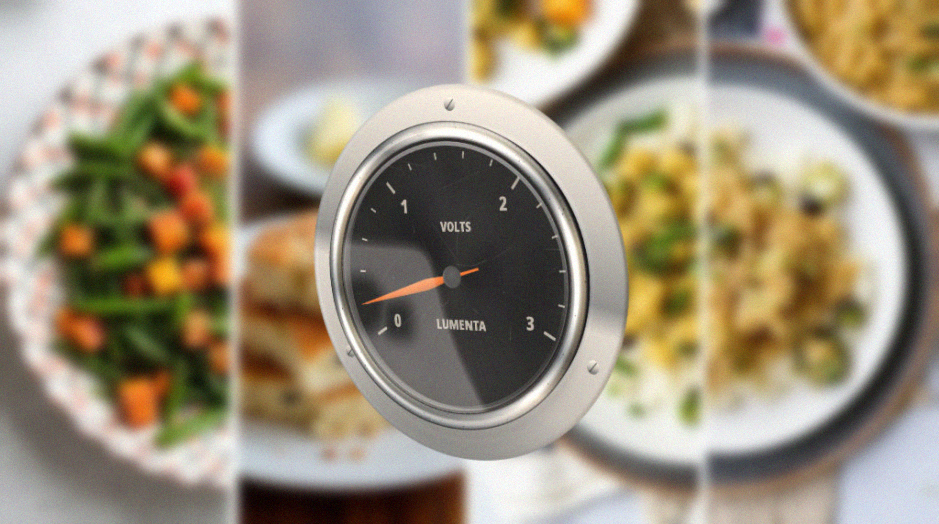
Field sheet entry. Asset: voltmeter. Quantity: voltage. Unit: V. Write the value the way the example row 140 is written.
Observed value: 0.2
